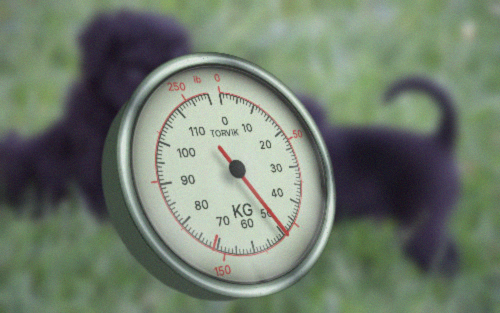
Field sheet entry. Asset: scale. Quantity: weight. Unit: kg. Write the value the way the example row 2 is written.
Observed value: 50
